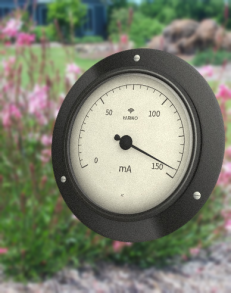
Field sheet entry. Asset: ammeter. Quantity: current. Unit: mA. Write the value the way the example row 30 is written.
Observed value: 145
